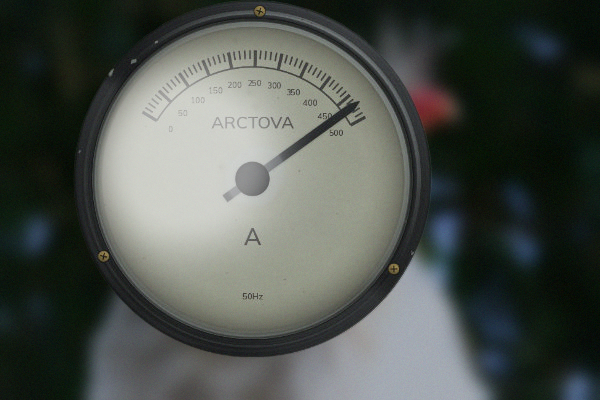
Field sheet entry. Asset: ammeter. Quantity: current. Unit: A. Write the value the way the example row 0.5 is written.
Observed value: 470
